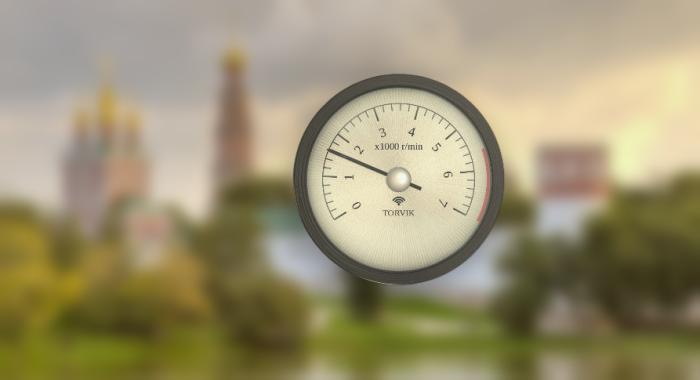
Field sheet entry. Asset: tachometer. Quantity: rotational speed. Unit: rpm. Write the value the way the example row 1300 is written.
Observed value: 1600
